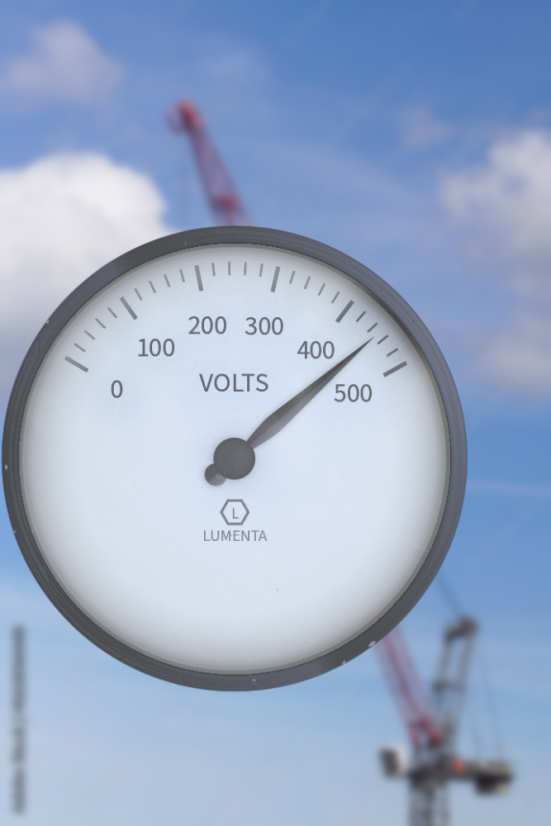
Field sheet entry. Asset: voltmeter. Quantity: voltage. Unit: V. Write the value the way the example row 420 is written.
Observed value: 450
